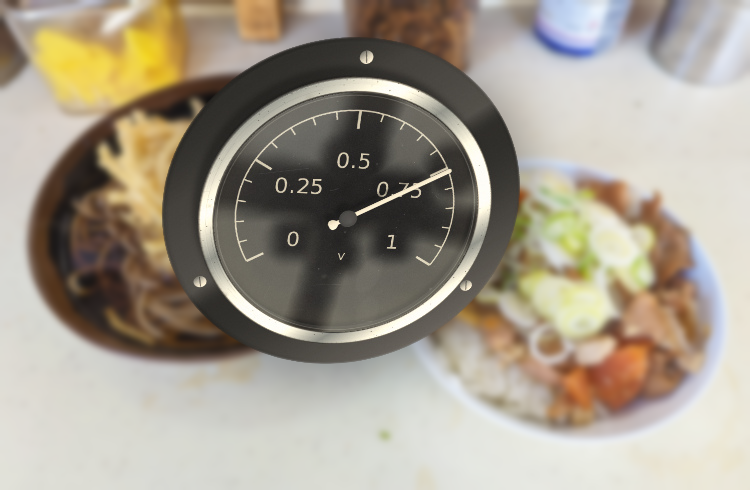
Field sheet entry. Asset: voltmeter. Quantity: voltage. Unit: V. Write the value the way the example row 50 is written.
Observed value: 0.75
